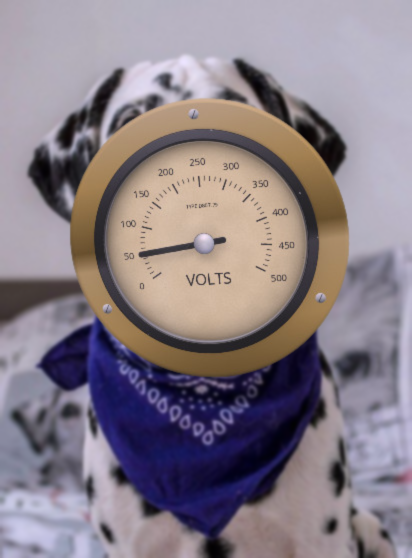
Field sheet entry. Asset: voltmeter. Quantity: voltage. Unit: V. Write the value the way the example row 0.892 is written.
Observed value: 50
